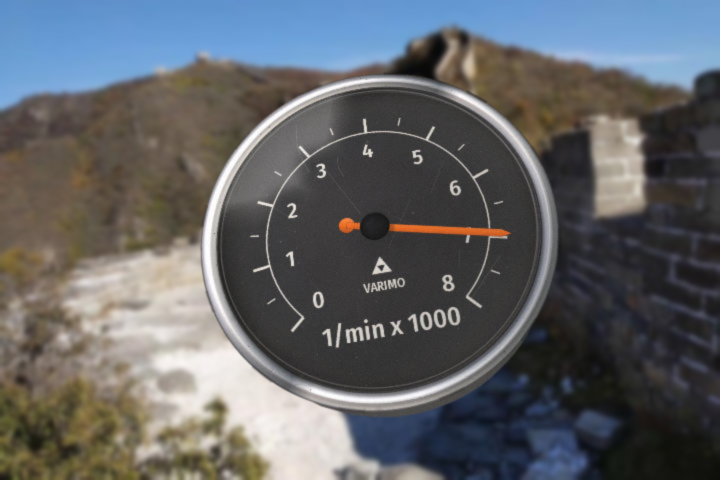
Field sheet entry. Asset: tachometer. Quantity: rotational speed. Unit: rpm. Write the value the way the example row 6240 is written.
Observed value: 7000
